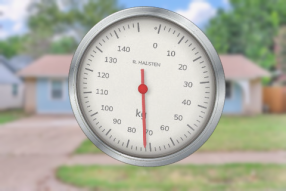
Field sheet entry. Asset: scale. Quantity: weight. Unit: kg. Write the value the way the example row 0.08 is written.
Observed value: 72
